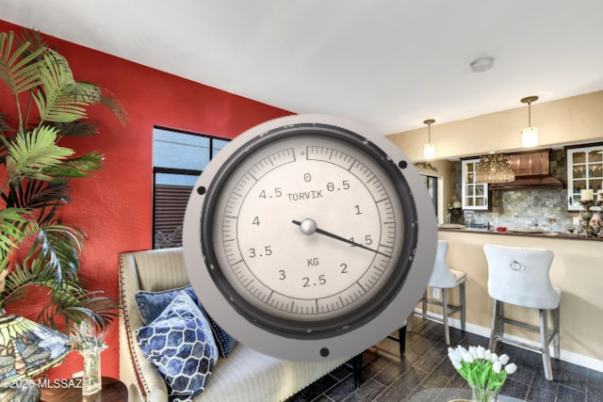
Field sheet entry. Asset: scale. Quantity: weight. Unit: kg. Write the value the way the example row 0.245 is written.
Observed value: 1.6
